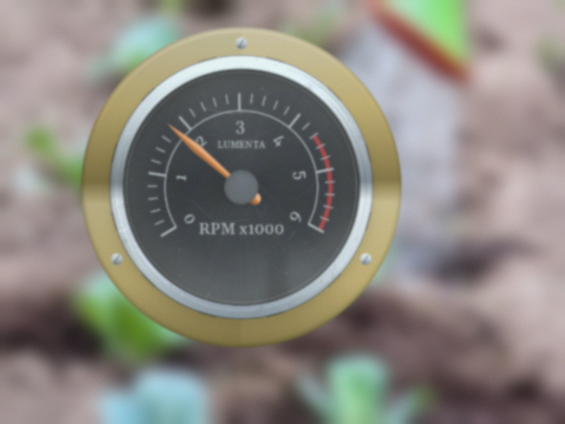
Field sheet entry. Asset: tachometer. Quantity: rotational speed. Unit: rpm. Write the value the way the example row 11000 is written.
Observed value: 1800
